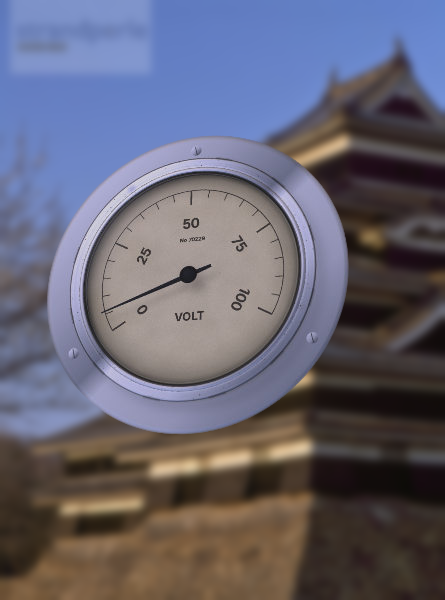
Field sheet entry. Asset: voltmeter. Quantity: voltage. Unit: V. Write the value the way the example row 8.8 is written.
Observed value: 5
